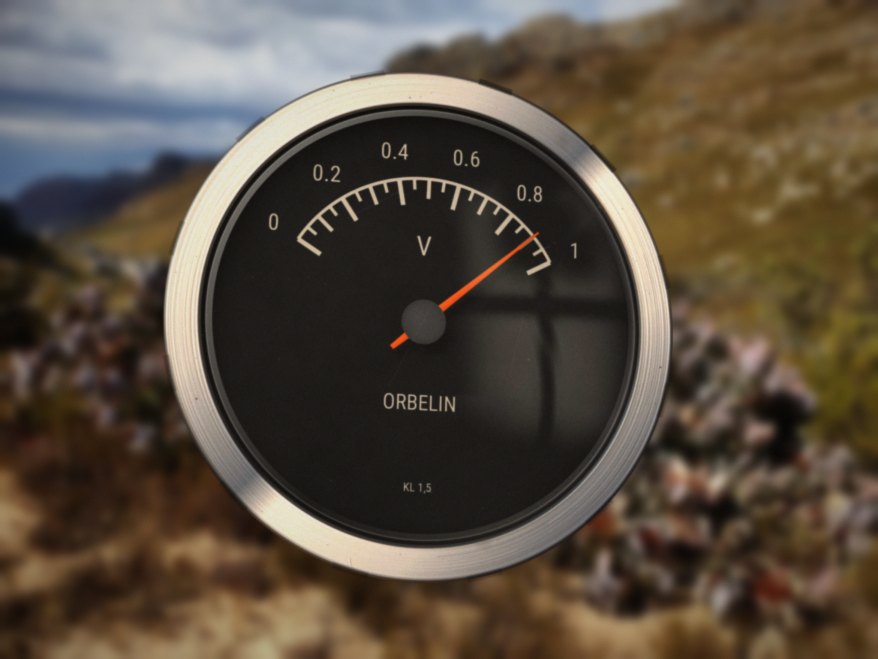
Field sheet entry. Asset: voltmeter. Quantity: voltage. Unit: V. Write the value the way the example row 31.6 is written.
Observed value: 0.9
